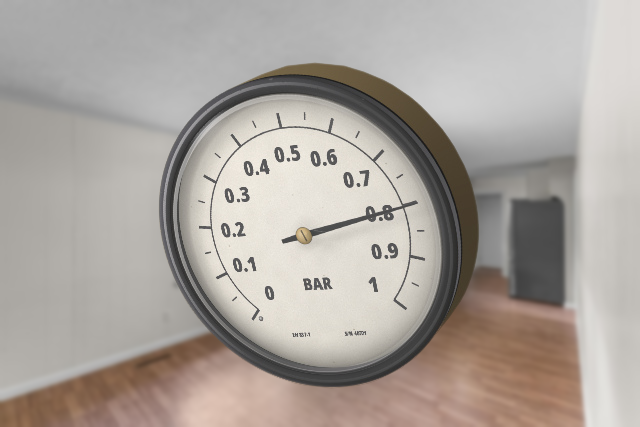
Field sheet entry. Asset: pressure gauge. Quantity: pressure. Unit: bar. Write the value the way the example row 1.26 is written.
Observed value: 0.8
